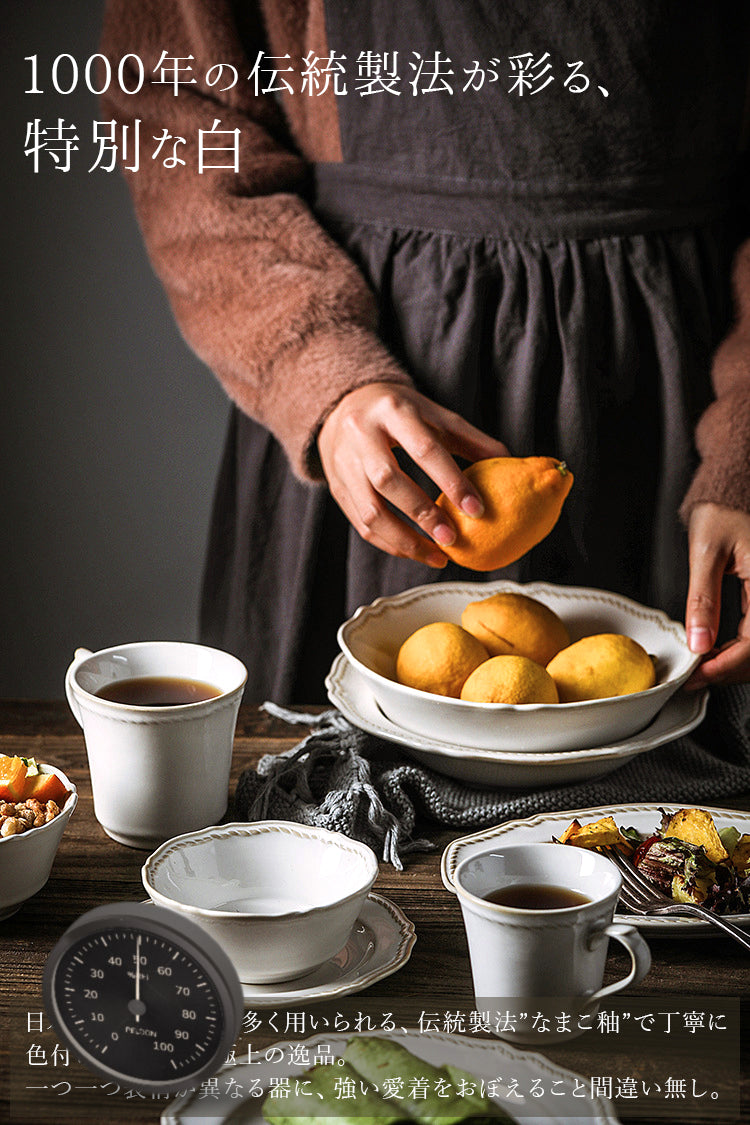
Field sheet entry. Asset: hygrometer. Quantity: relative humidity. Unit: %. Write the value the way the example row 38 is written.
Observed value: 50
